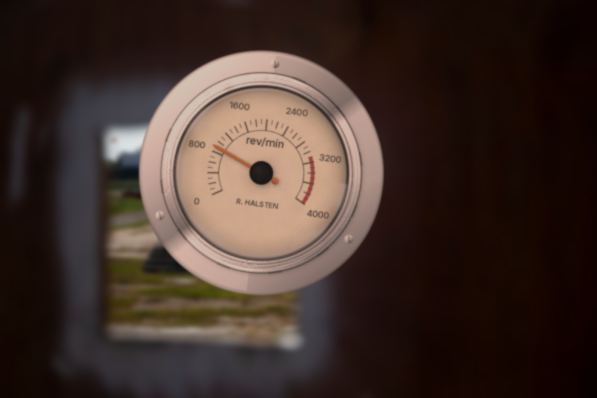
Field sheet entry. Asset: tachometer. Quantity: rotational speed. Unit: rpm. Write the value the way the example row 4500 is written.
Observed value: 900
